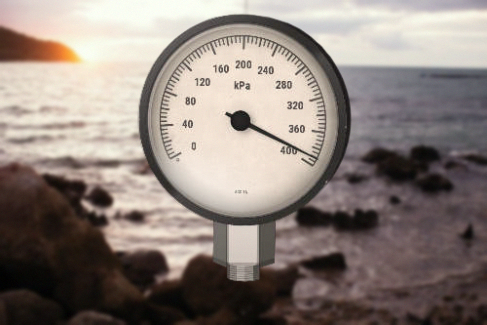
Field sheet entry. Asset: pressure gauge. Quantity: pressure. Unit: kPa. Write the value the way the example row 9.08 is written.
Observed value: 390
